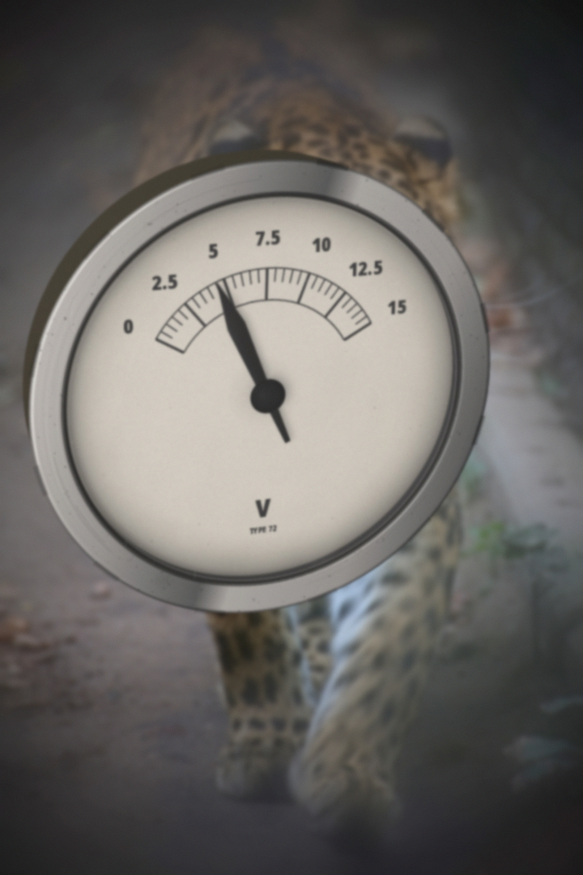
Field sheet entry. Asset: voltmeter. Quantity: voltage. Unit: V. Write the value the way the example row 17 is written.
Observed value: 4.5
